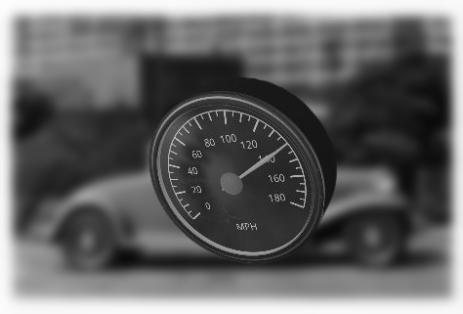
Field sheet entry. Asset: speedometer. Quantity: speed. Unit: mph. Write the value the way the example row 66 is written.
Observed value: 140
